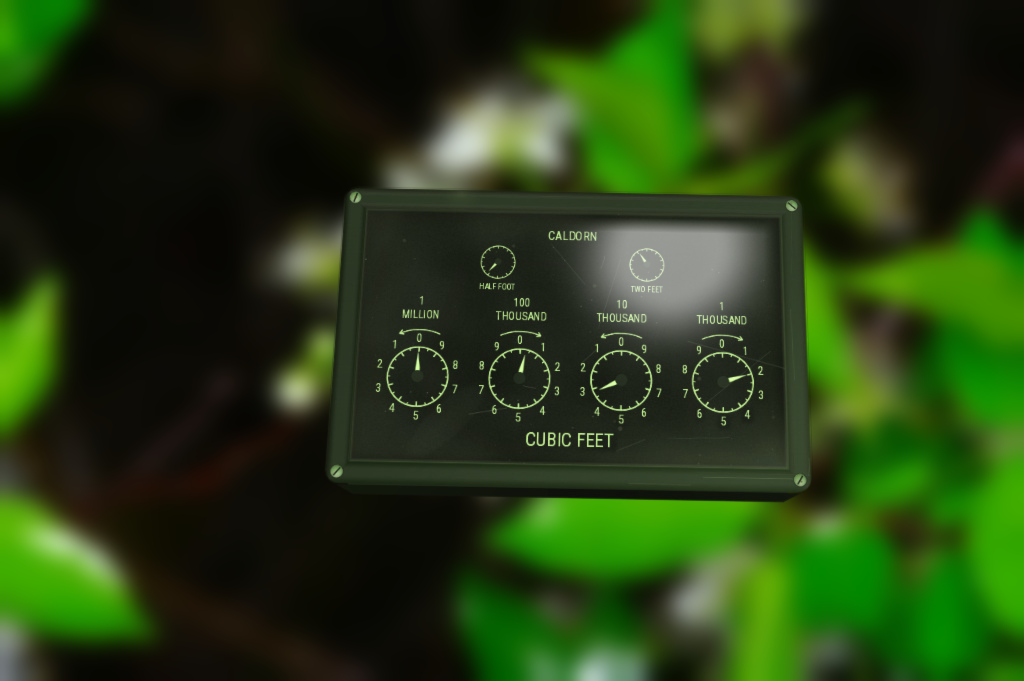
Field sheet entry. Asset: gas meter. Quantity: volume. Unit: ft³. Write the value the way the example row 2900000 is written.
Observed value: 3200
